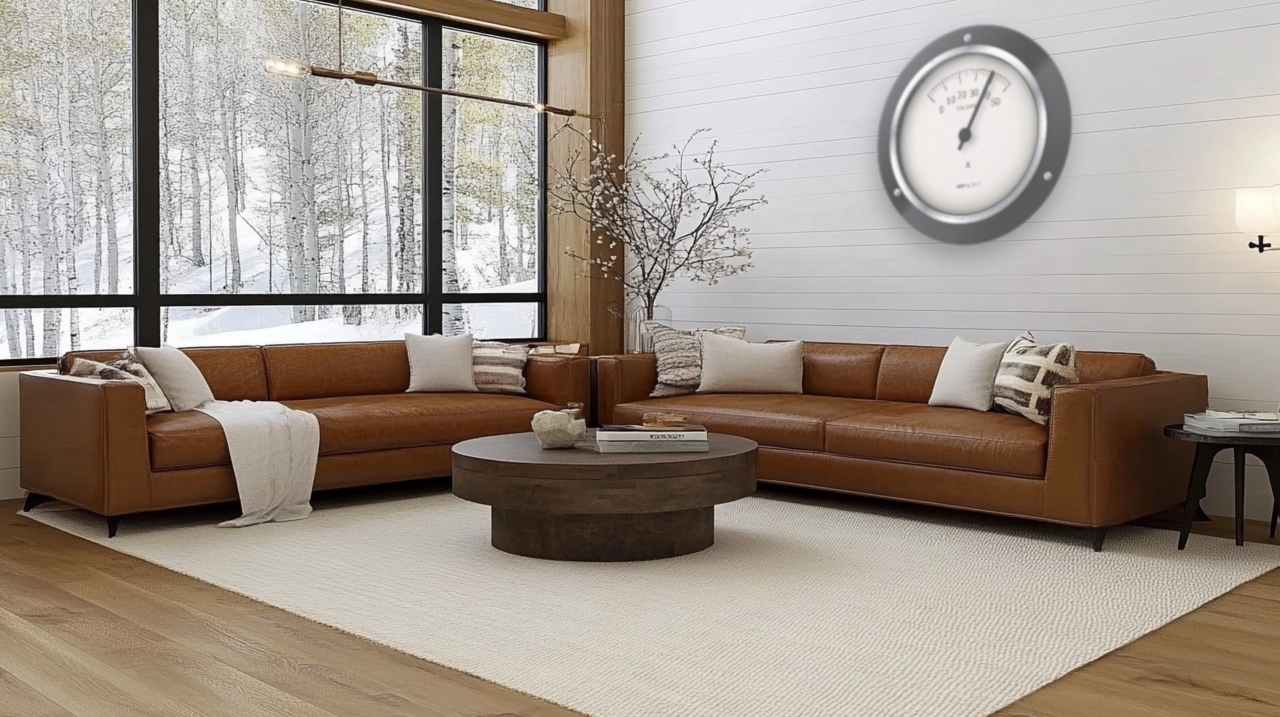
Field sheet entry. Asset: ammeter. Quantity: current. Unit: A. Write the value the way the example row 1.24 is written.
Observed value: 40
